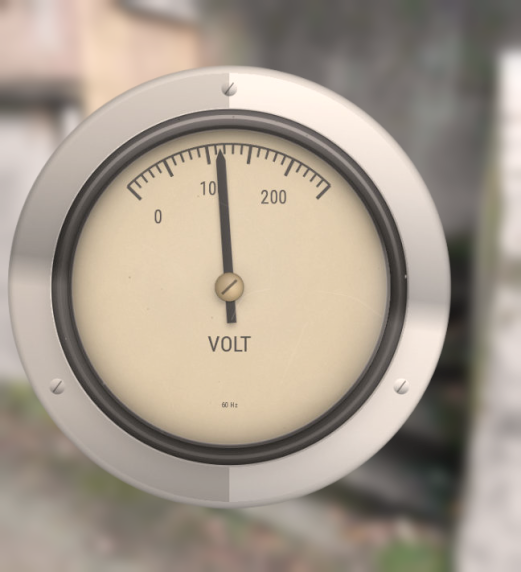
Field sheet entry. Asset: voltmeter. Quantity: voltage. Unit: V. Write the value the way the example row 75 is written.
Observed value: 115
